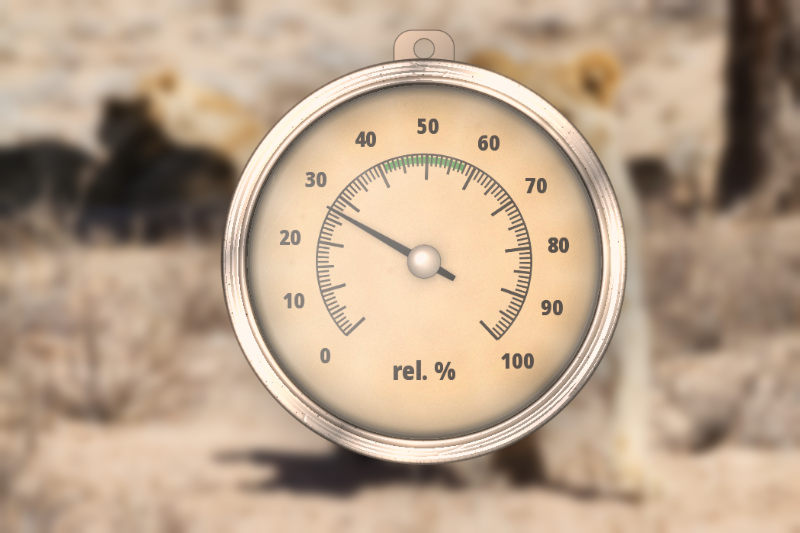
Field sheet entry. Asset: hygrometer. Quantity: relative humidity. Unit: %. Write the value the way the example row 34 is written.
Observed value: 27
